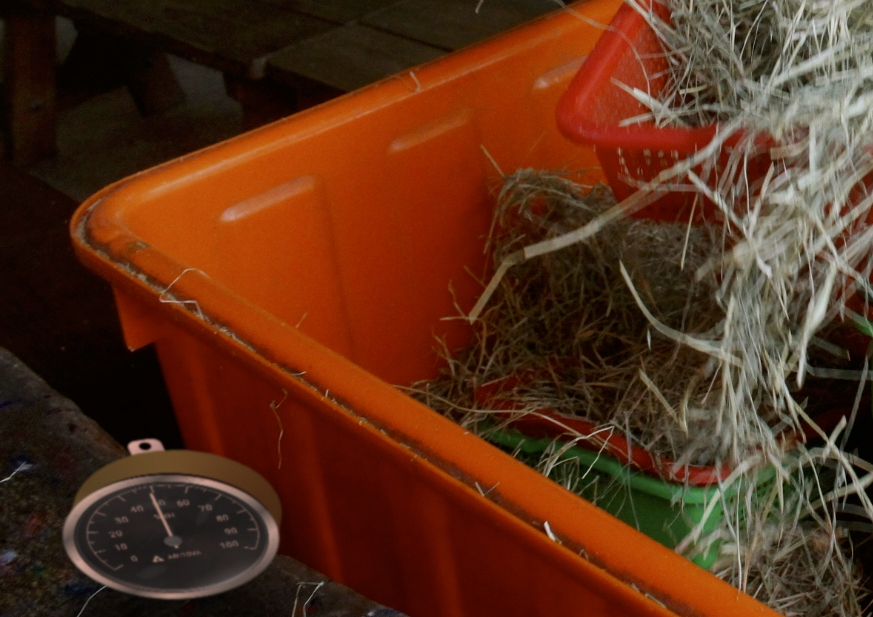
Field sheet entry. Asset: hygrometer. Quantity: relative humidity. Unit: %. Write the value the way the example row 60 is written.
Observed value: 50
